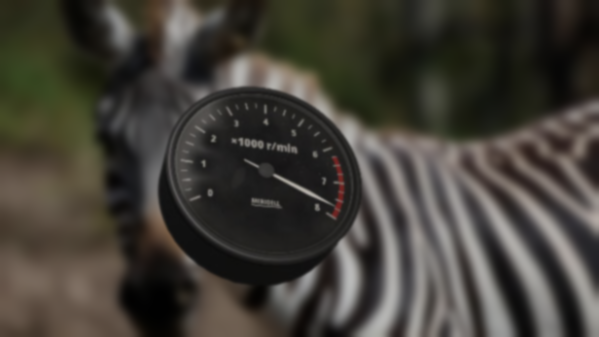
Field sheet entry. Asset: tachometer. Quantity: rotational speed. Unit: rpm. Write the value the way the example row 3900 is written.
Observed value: 7750
